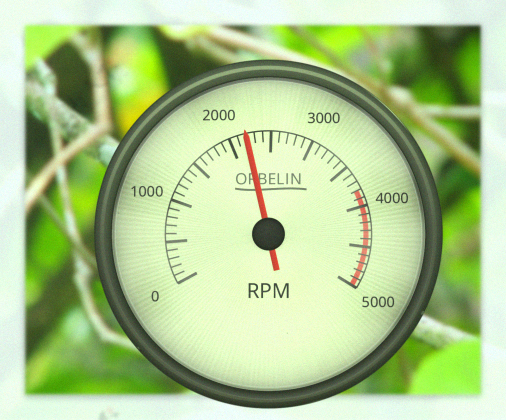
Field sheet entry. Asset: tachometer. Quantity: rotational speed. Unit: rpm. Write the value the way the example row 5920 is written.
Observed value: 2200
